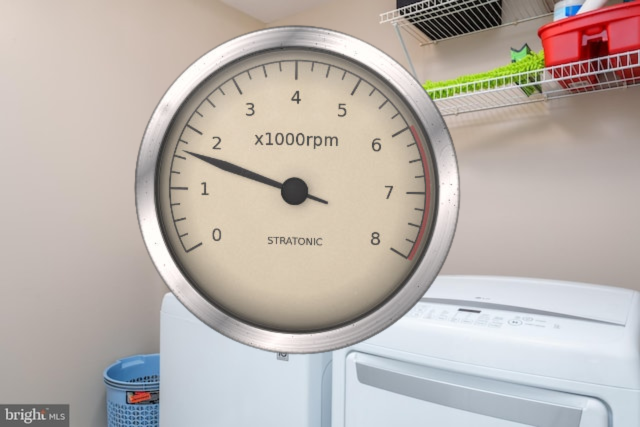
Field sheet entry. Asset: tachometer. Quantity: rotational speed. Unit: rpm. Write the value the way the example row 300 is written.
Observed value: 1625
